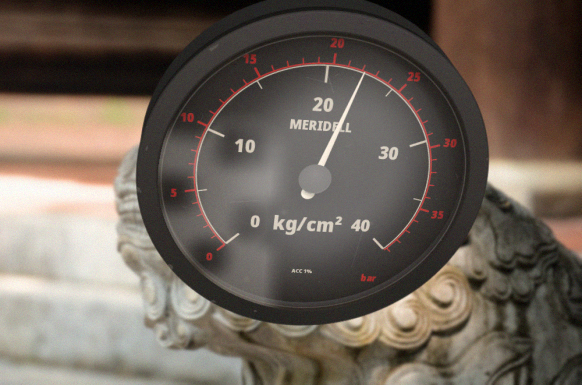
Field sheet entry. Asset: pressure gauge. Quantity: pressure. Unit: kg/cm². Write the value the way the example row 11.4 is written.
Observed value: 22.5
